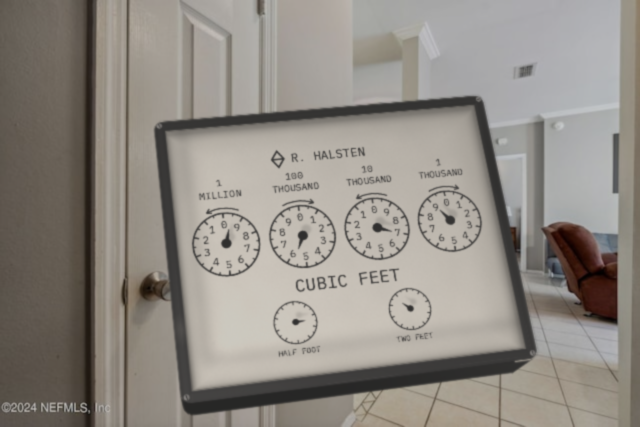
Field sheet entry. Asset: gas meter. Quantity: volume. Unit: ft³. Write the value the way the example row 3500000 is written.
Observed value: 956900
